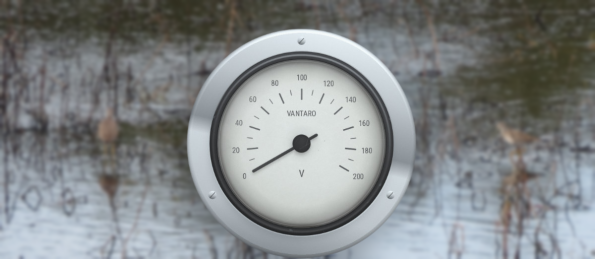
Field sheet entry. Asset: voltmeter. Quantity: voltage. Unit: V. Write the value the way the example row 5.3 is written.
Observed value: 0
